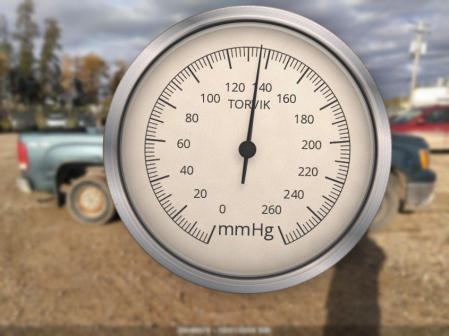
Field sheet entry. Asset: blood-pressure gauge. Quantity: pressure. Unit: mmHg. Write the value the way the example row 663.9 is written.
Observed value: 136
